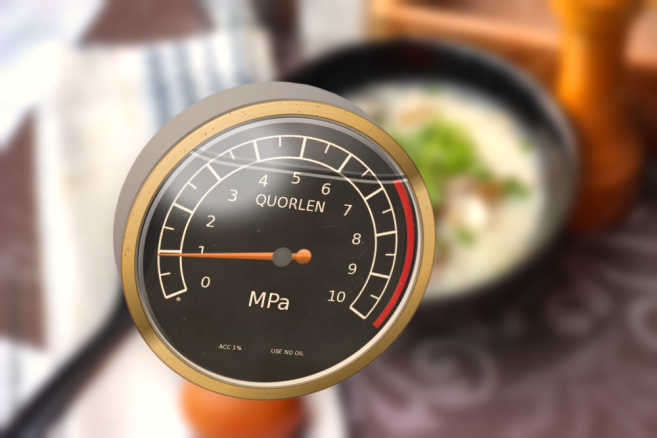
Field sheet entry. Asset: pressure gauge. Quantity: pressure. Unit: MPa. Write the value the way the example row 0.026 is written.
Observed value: 1
